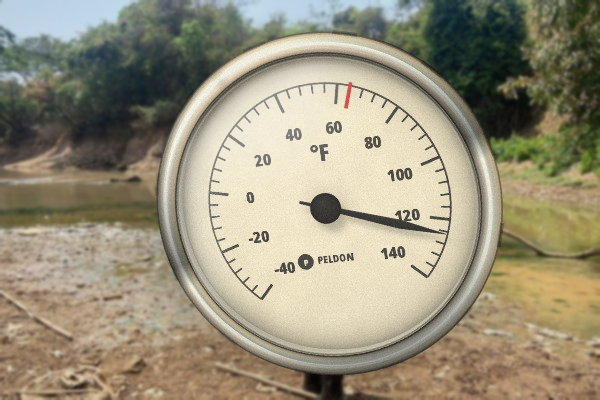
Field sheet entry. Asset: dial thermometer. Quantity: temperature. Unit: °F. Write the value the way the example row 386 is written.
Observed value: 124
